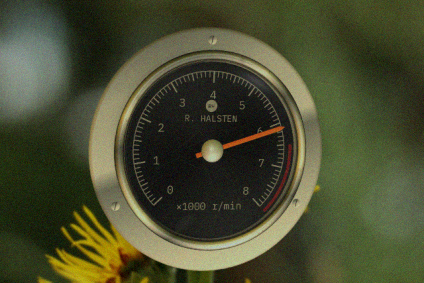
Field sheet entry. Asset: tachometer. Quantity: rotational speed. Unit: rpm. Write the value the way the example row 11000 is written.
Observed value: 6100
